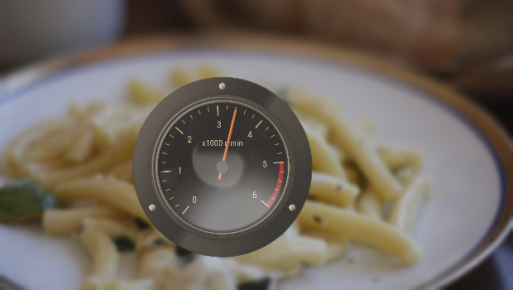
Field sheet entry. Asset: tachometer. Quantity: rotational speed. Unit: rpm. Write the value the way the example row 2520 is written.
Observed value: 3400
